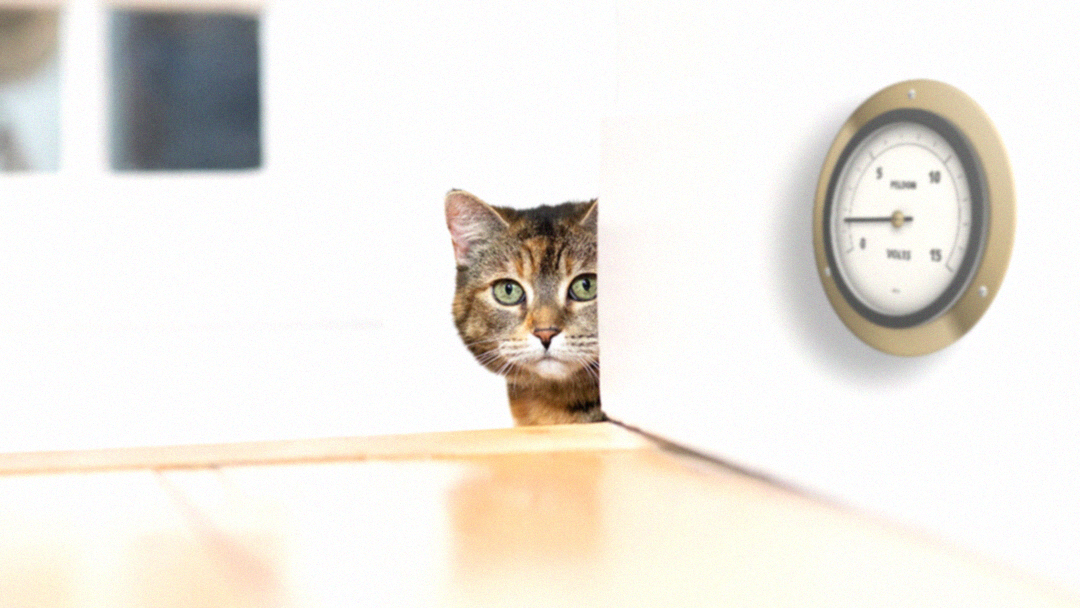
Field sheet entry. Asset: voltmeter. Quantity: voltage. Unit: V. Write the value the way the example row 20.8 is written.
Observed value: 1.5
